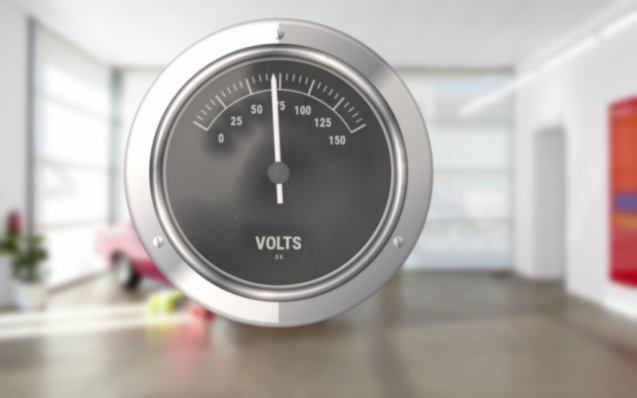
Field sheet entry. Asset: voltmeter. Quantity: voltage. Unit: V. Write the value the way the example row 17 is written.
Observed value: 70
